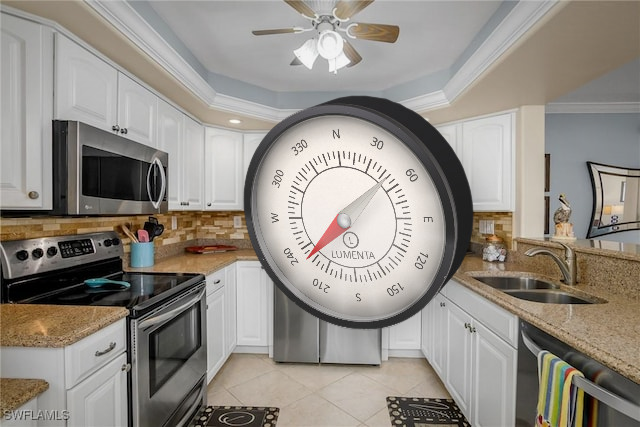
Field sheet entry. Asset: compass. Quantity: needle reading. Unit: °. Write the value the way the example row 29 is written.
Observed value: 230
